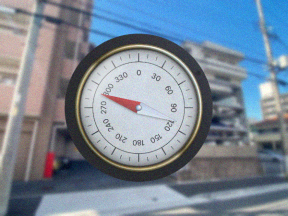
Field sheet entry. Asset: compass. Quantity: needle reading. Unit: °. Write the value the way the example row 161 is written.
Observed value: 290
